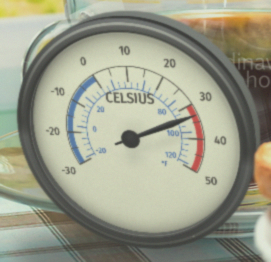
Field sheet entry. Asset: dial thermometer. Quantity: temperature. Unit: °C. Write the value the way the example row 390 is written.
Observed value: 32.5
